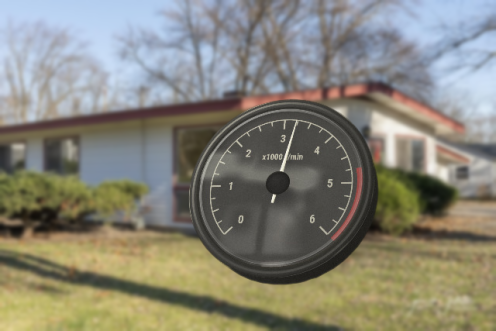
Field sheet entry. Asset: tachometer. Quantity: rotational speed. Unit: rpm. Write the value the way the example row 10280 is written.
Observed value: 3250
